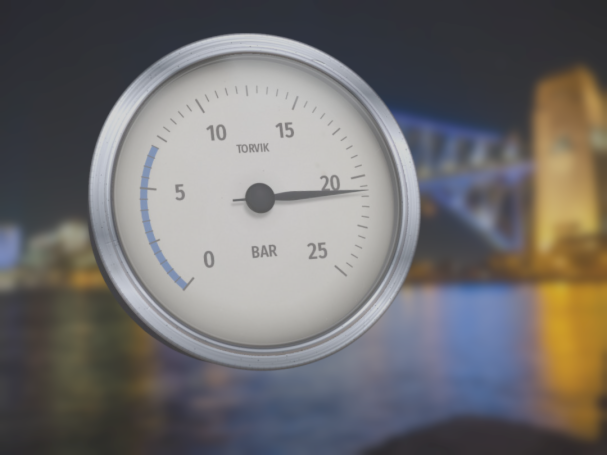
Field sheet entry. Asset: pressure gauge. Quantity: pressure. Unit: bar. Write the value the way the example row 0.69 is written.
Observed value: 20.75
